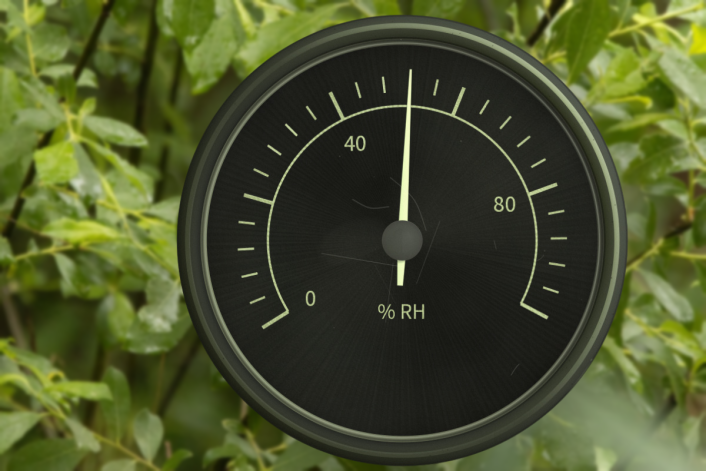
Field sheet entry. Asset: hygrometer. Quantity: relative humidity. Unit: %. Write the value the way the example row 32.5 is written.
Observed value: 52
